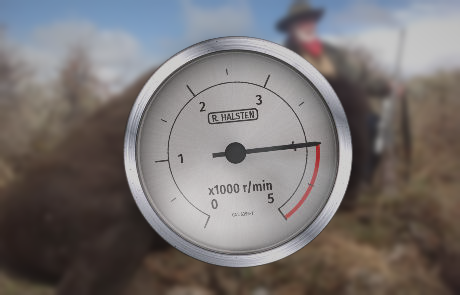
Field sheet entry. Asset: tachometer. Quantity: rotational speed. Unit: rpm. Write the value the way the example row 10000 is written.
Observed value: 4000
